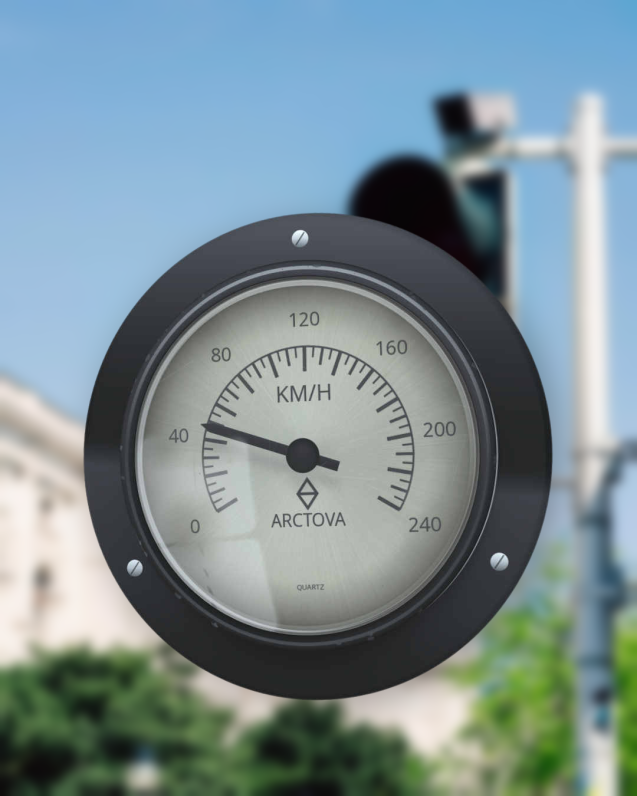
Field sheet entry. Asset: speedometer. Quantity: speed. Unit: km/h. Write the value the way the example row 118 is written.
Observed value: 47.5
